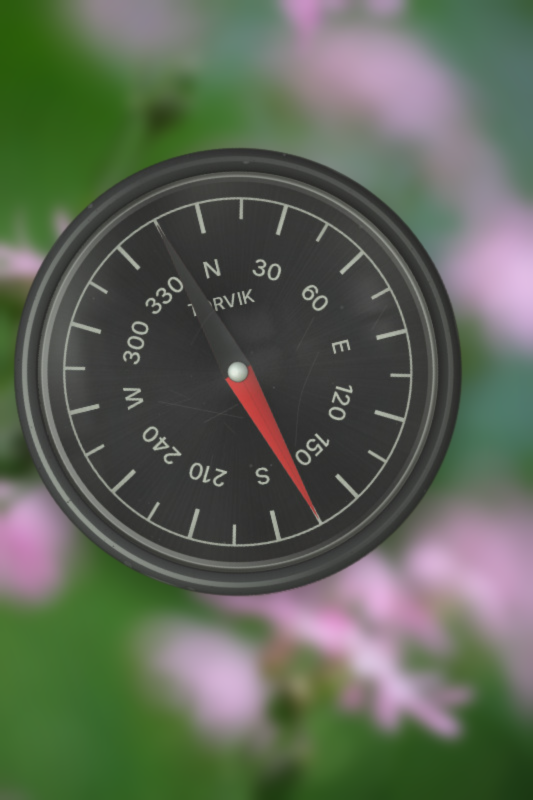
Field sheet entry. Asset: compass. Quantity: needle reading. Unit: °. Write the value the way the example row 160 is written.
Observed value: 165
